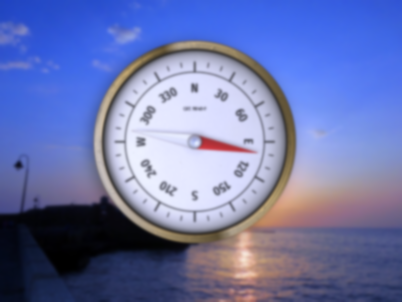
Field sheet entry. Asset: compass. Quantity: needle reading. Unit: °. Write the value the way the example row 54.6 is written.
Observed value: 100
